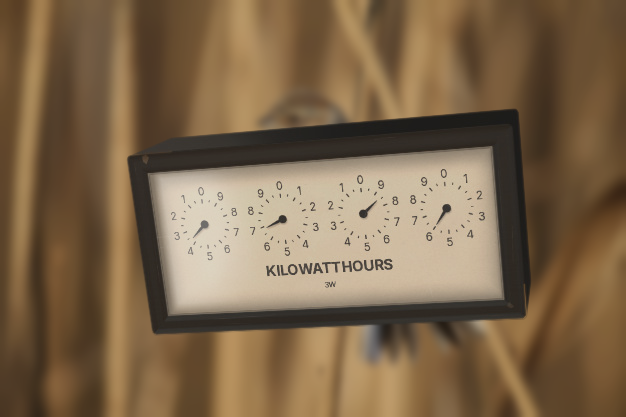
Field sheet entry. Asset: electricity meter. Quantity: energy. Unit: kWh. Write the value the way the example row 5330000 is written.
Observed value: 3686
